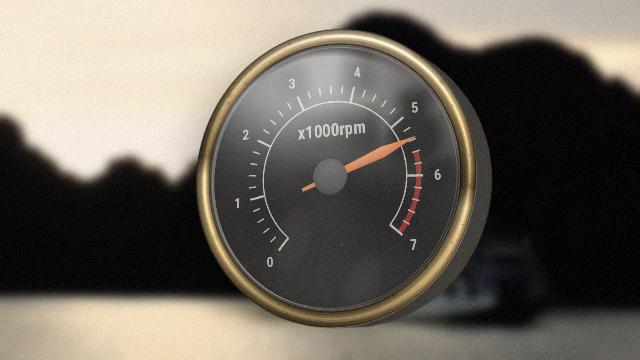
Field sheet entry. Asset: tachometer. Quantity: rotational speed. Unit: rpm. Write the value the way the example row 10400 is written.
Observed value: 5400
